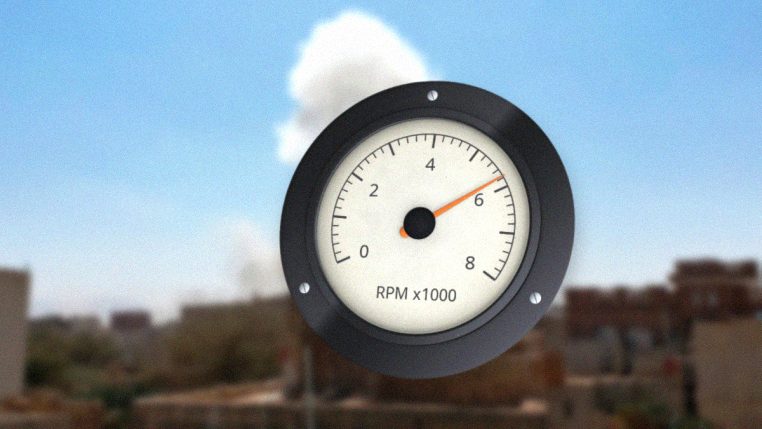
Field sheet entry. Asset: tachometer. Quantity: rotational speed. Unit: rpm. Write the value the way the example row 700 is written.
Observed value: 5800
